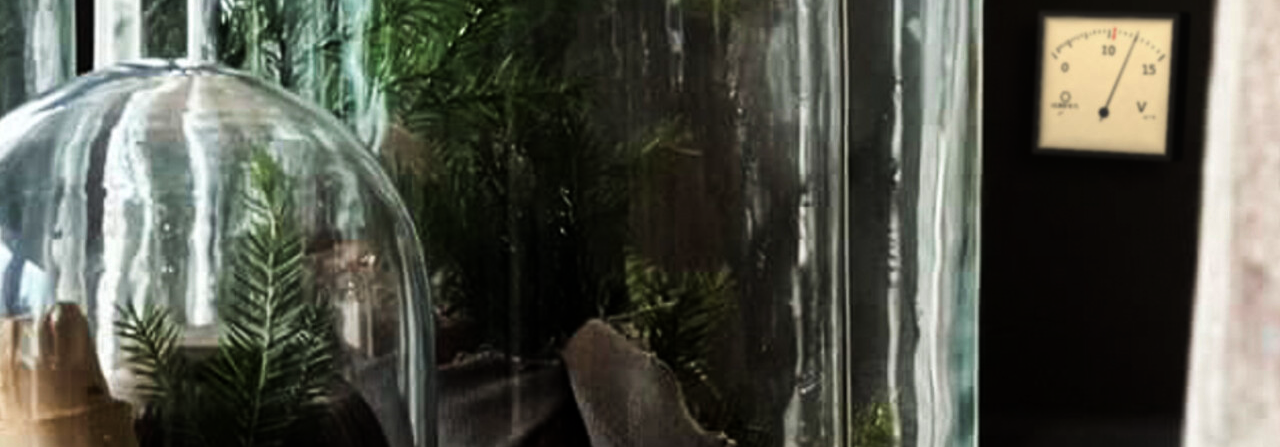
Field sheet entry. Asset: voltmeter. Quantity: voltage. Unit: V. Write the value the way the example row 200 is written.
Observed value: 12.5
